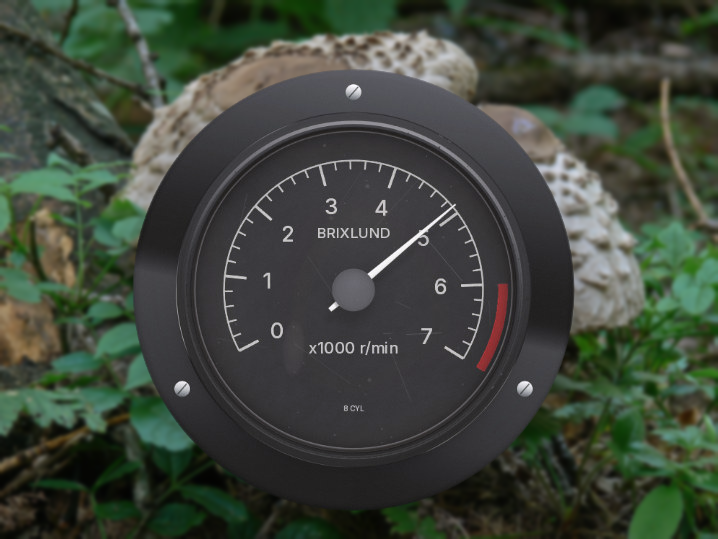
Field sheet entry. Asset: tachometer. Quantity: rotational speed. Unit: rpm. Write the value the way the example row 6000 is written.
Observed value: 4900
